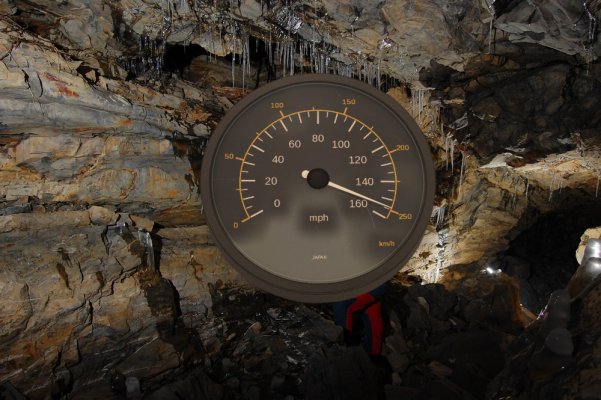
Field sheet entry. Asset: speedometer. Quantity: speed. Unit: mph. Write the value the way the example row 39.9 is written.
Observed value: 155
